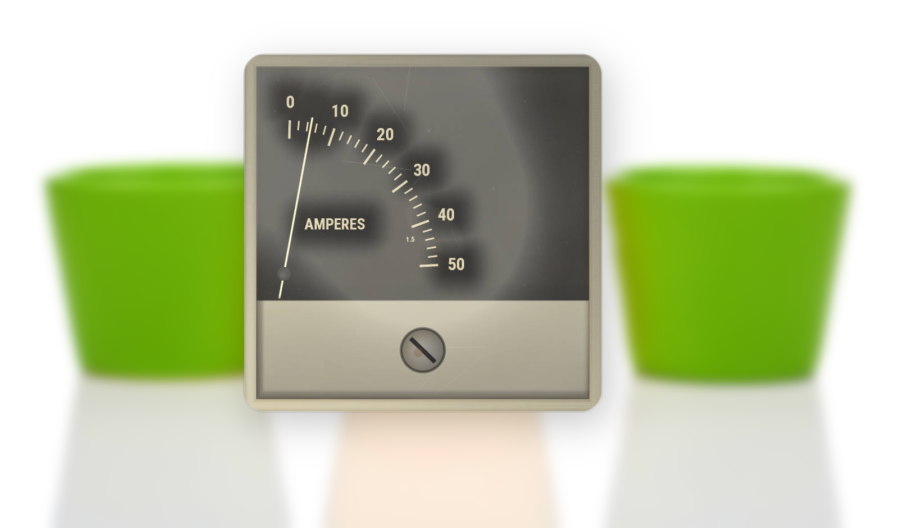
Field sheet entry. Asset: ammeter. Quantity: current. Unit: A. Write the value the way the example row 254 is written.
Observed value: 5
